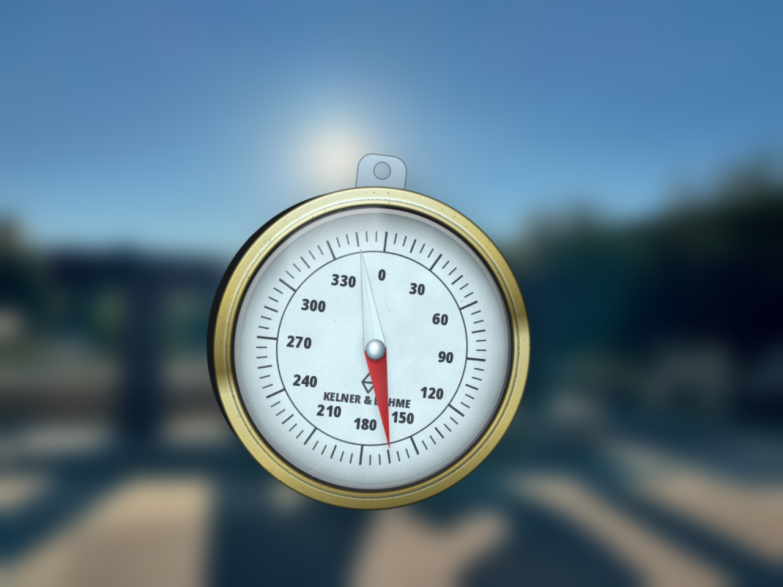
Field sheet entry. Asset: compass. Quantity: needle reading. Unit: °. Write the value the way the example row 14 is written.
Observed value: 165
